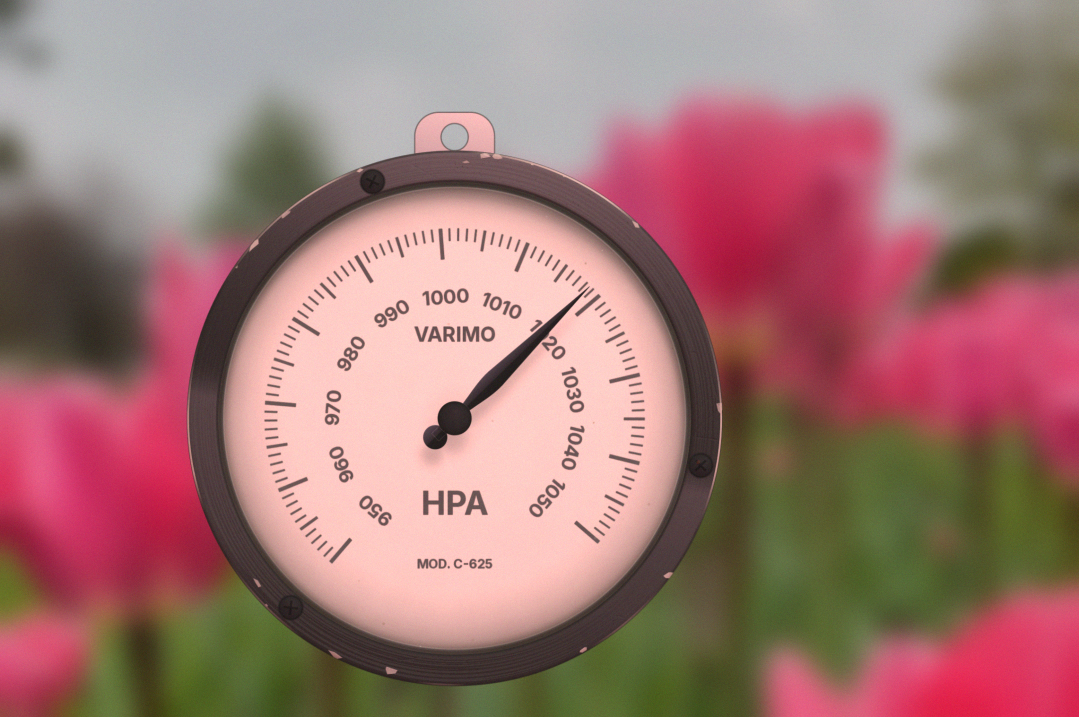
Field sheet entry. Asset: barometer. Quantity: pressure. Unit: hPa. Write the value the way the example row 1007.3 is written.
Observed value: 1018.5
